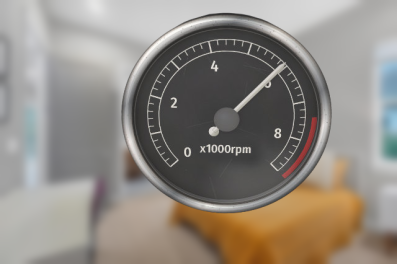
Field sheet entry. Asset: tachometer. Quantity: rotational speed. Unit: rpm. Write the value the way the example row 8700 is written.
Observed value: 5900
